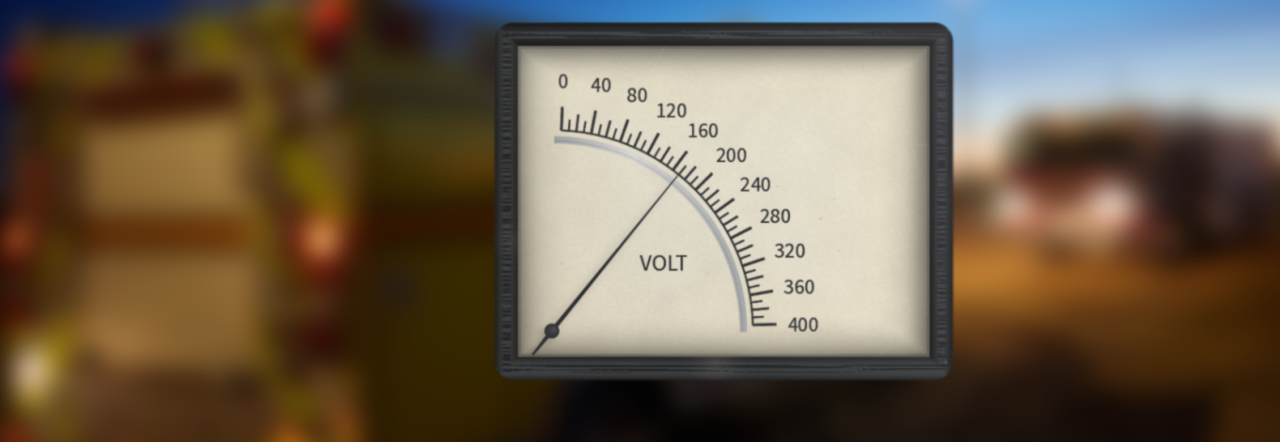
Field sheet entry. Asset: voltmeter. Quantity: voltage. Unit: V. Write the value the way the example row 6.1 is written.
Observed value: 170
